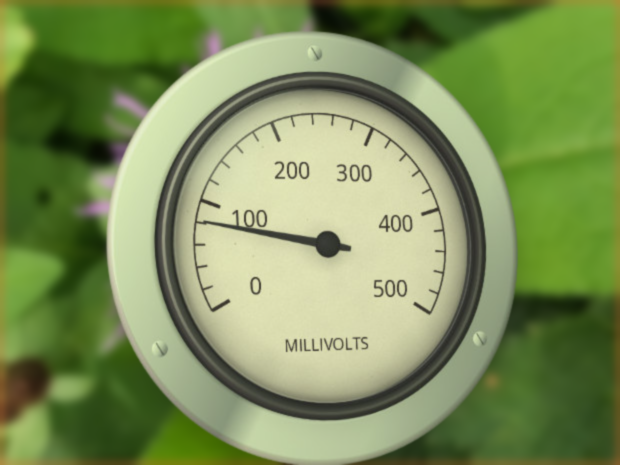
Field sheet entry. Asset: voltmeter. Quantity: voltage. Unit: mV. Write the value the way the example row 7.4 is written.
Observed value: 80
